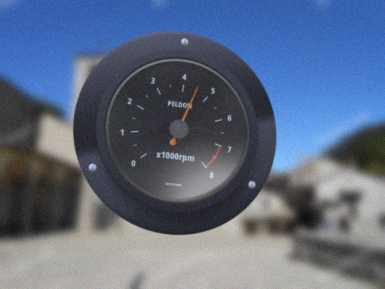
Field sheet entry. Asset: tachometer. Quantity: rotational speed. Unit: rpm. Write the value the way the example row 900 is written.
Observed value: 4500
